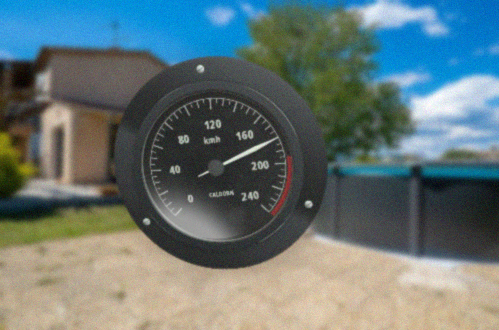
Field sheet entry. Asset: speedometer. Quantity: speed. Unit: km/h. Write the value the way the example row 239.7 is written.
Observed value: 180
